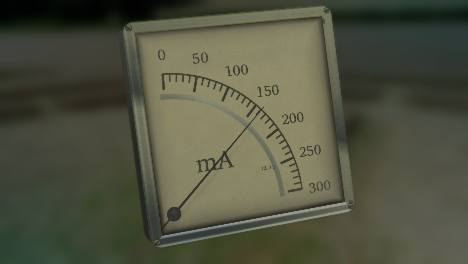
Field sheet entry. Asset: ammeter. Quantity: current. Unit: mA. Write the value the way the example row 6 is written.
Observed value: 160
